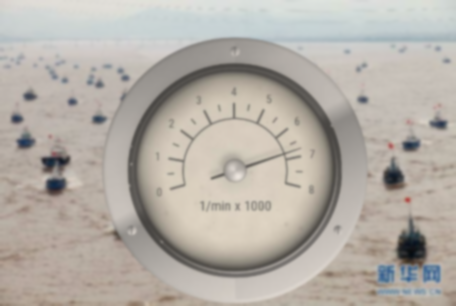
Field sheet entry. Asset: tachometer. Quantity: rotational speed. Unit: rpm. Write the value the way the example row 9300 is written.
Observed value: 6750
